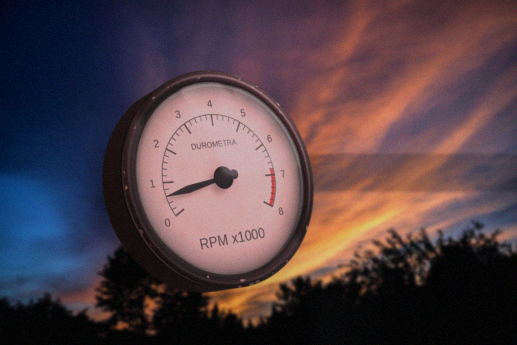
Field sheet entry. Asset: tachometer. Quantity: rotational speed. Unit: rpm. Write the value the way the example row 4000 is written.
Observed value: 600
